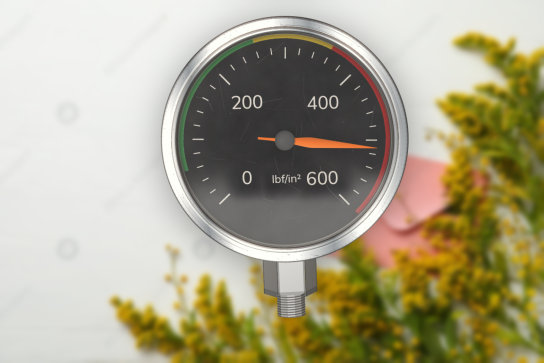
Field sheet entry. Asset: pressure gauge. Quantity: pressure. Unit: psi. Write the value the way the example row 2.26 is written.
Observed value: 510
